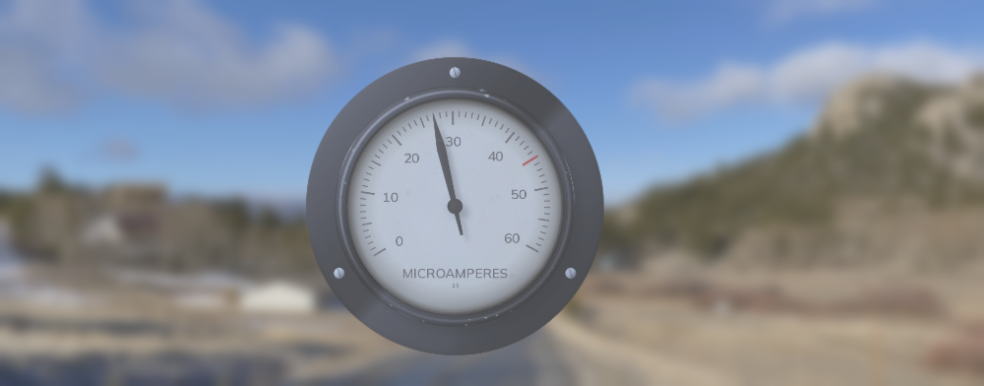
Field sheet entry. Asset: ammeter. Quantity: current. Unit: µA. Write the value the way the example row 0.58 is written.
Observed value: 27
